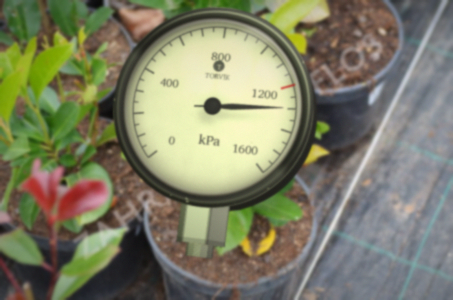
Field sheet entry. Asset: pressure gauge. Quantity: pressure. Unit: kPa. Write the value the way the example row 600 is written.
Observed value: 1300
